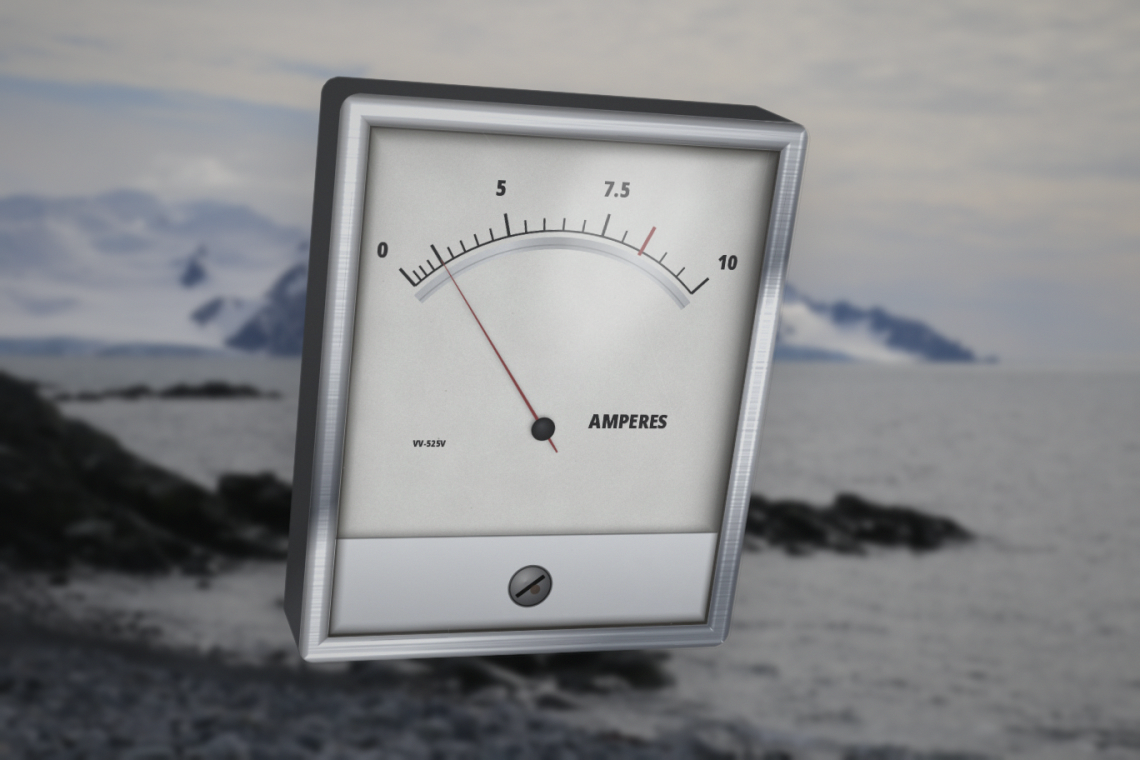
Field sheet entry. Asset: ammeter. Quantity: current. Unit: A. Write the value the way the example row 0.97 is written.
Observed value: 2.5
